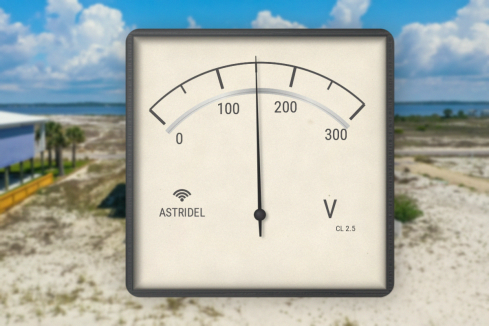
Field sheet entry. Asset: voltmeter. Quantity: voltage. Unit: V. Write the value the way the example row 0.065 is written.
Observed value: 150
